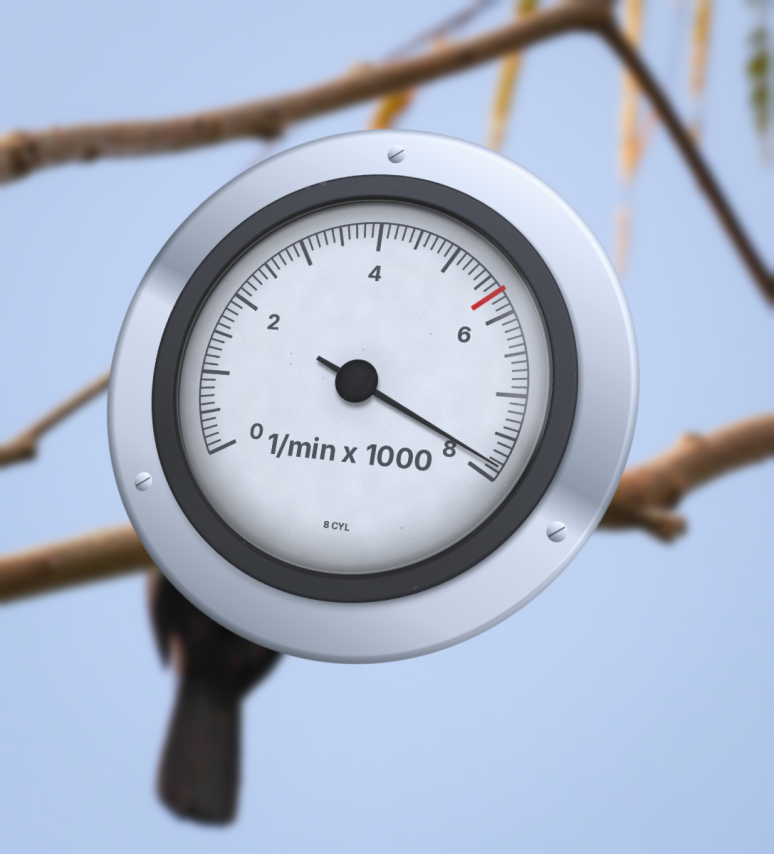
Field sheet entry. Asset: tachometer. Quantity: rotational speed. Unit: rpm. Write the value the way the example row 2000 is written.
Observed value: 7850
